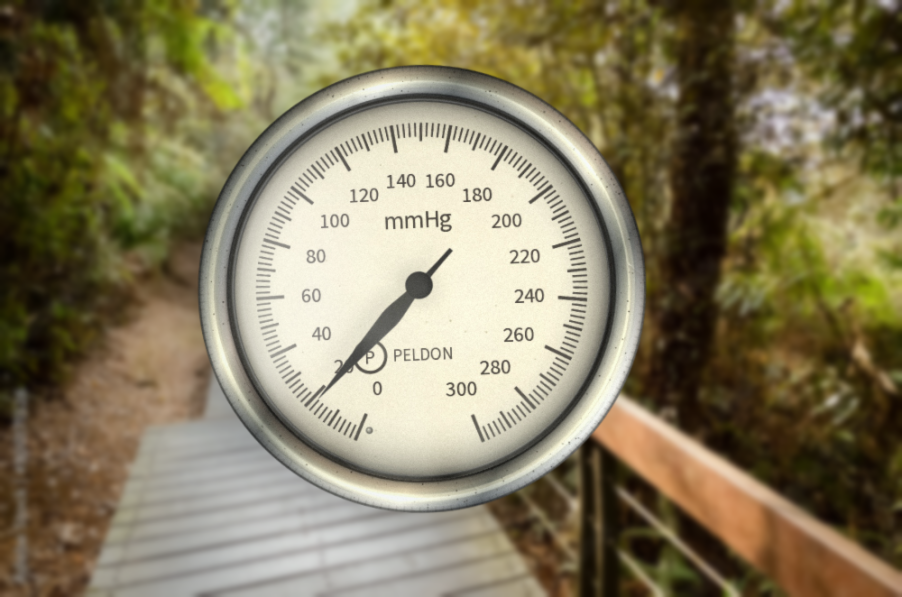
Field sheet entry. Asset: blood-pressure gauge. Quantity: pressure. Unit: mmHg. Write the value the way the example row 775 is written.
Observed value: 18
